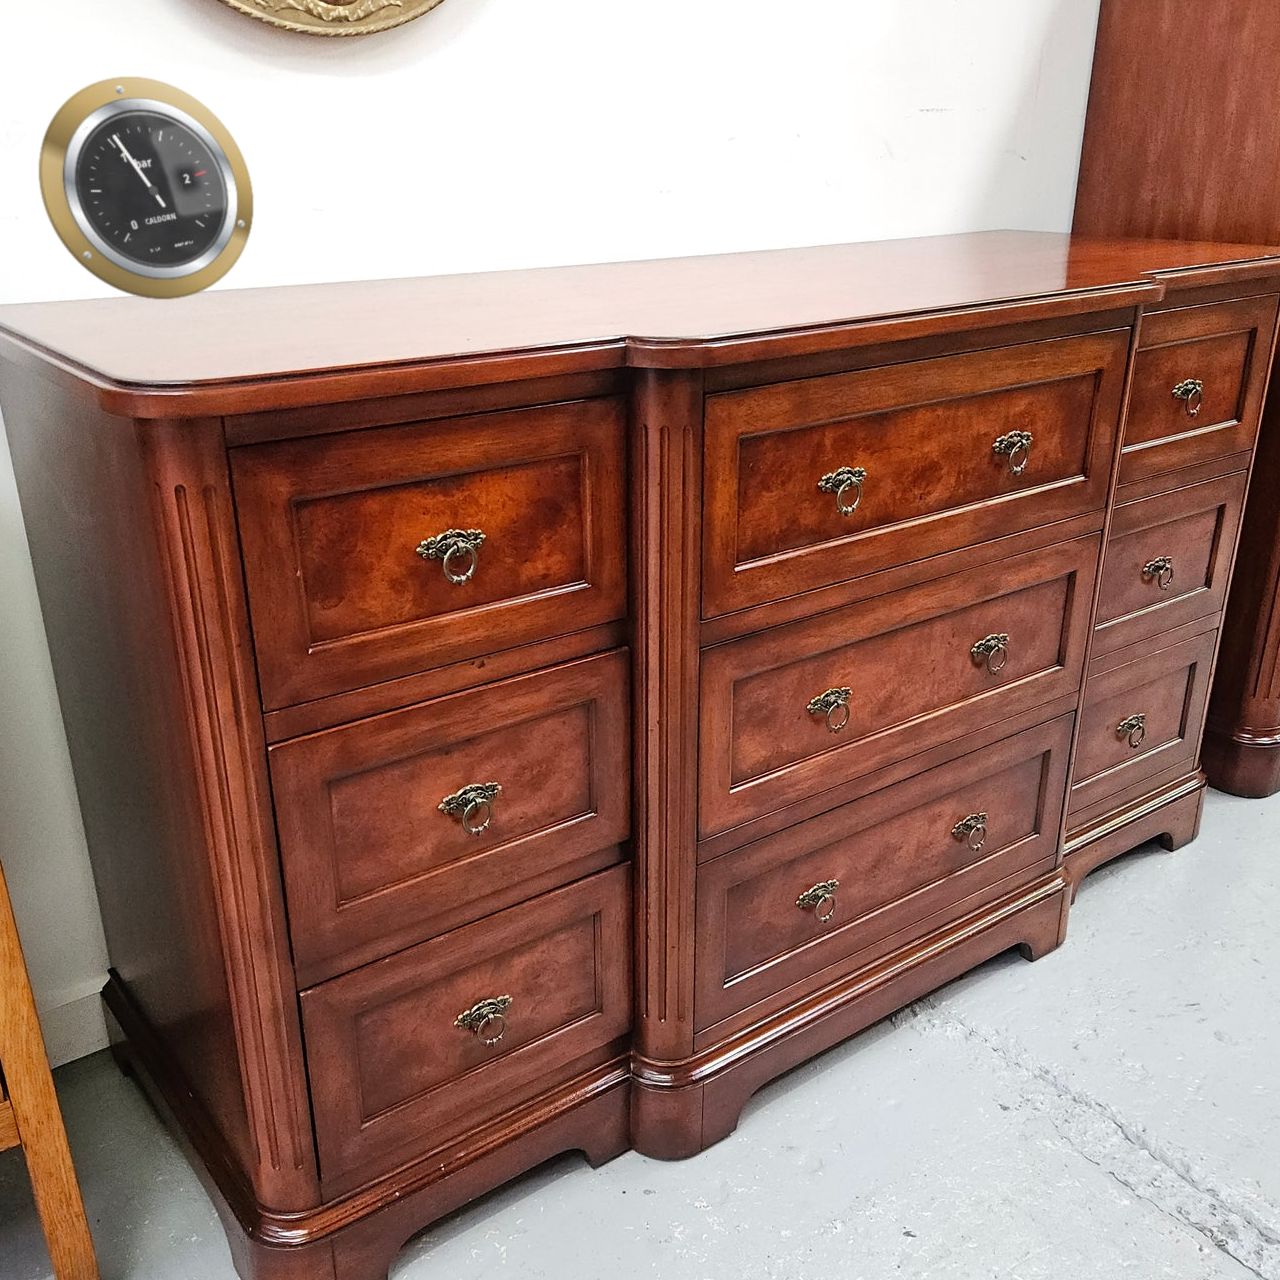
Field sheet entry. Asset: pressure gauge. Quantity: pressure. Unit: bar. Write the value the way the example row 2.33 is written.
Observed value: 1.05
